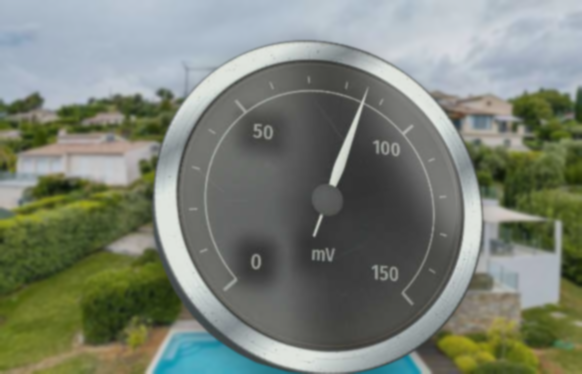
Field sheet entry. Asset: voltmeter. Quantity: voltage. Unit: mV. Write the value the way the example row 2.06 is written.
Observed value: 85
